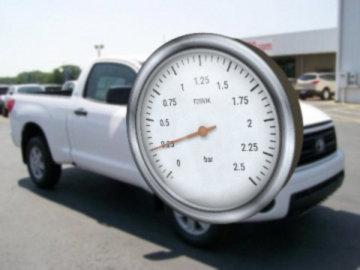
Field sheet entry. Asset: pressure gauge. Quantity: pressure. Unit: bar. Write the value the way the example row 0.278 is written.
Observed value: 0.25
